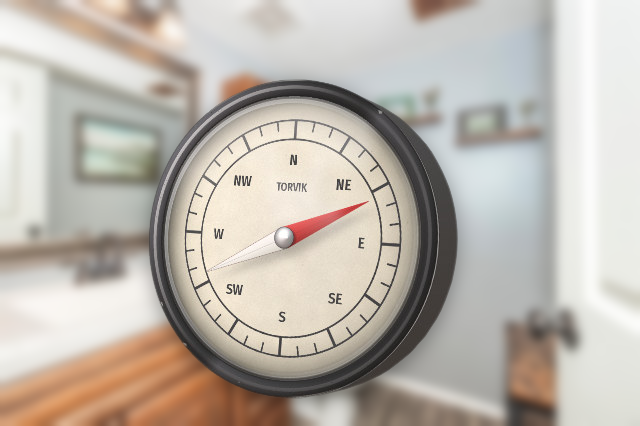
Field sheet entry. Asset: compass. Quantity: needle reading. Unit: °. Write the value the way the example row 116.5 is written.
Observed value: 65
